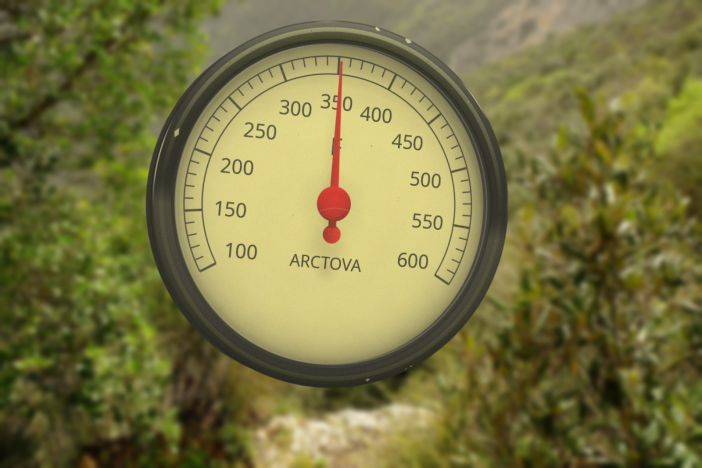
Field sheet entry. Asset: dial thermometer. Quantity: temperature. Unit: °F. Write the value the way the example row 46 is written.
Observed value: 350
